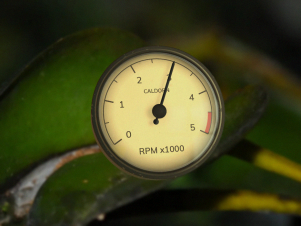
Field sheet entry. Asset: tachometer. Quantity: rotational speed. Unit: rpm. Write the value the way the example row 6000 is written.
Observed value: 3000
